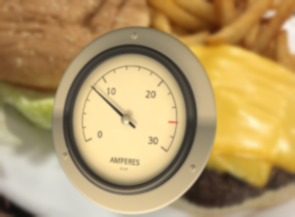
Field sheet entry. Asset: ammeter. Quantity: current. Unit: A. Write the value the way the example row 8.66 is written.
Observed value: 8
